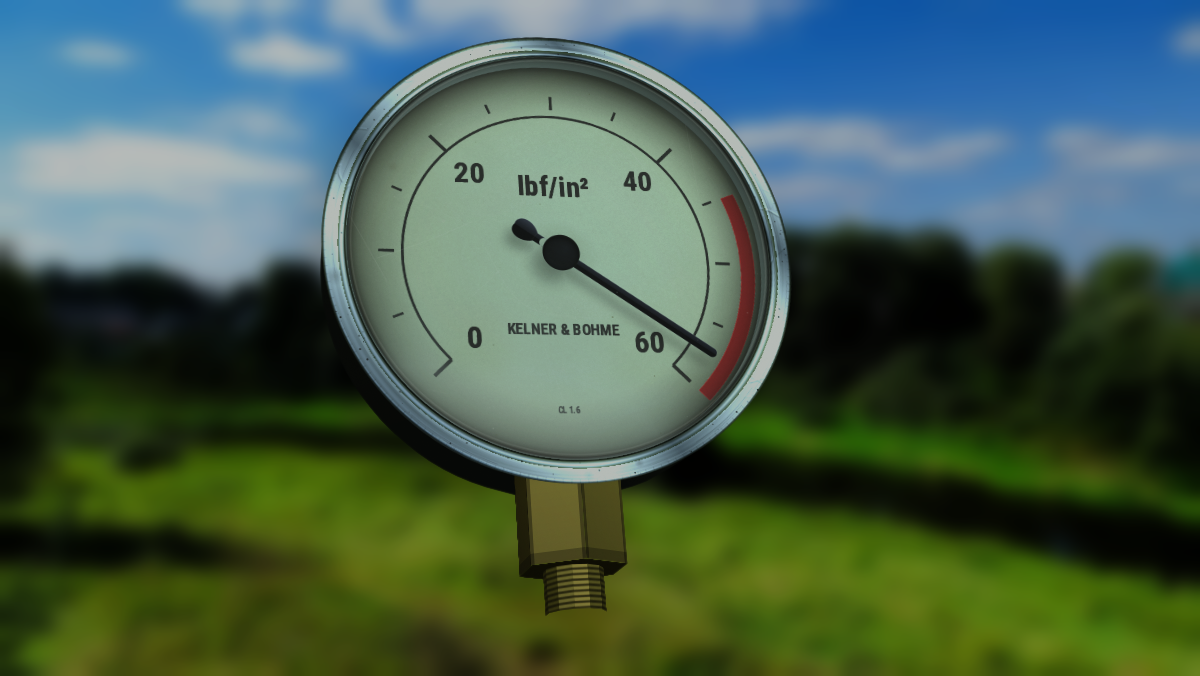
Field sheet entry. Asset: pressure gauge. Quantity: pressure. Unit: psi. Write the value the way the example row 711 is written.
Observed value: 57.5
